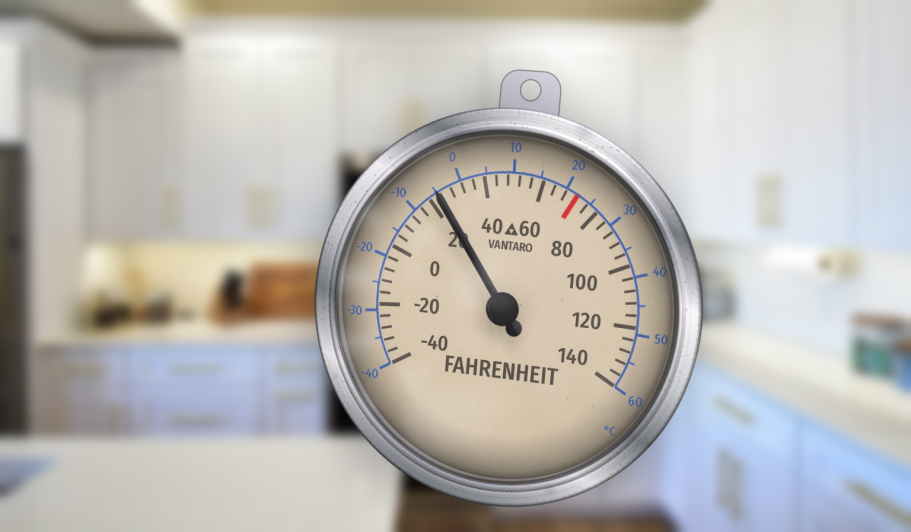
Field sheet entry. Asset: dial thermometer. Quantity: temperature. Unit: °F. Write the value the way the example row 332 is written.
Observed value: 24
